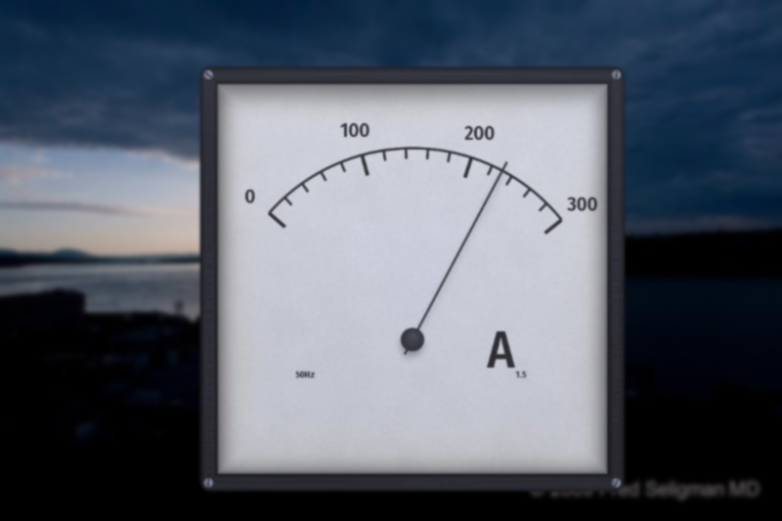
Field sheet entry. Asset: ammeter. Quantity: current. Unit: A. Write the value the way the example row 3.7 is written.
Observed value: 230
